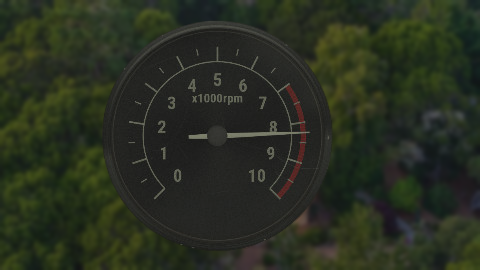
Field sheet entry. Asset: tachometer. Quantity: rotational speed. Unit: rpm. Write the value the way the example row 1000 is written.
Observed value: 8250
